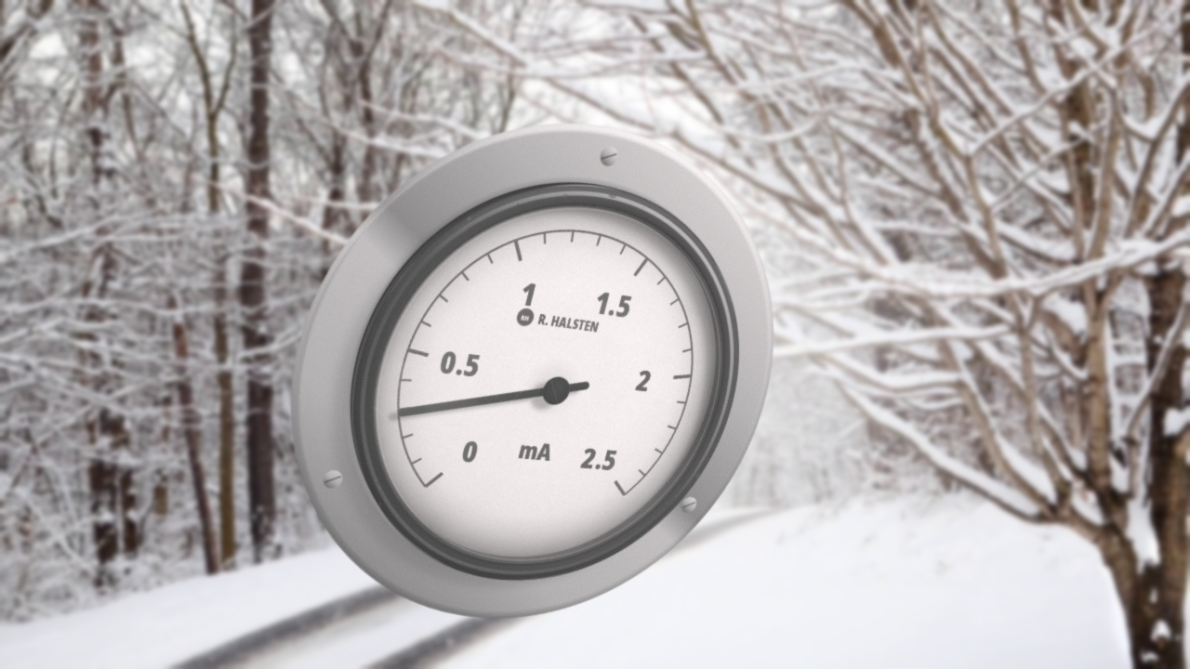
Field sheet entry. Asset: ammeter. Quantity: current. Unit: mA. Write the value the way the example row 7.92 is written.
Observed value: 0.3
